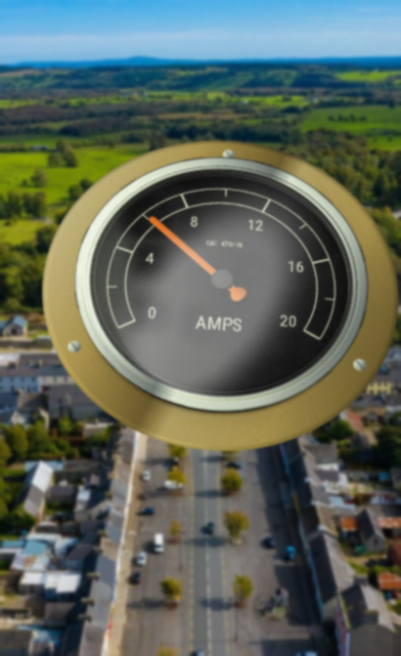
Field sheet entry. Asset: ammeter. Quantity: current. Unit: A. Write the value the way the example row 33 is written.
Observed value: 6
